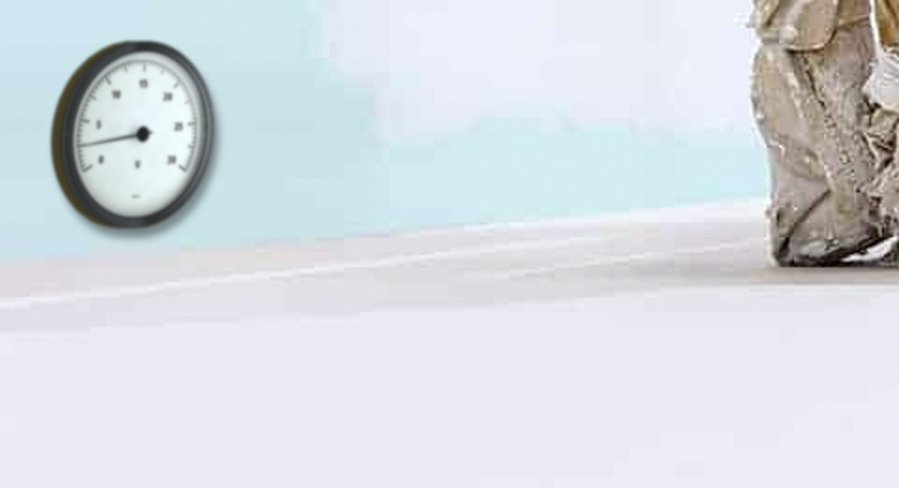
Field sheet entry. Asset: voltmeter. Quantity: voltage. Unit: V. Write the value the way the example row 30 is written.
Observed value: 2.5
